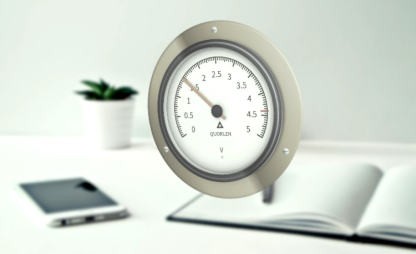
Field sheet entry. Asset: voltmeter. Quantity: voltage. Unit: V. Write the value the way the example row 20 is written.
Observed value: 1.5
